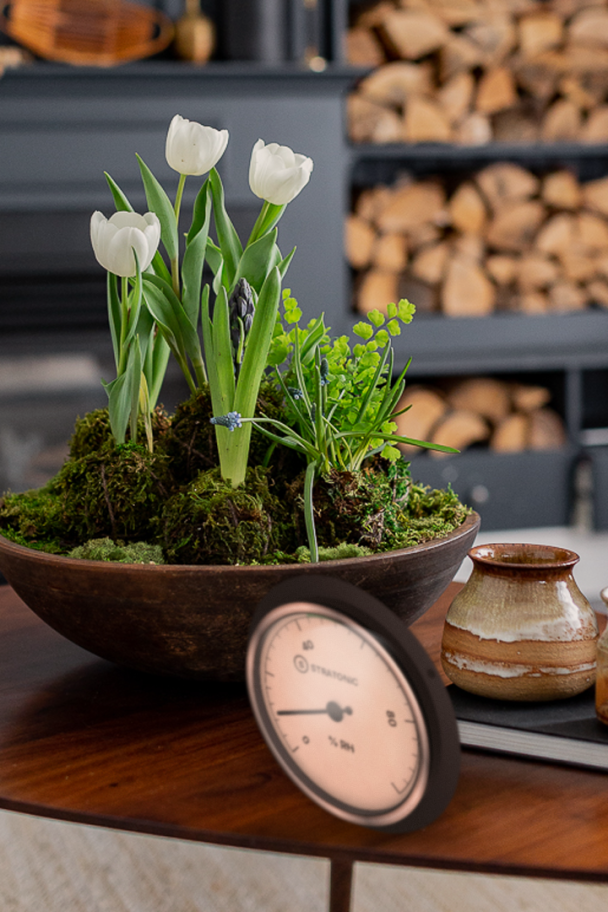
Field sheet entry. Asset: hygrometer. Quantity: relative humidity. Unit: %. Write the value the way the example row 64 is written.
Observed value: 10
